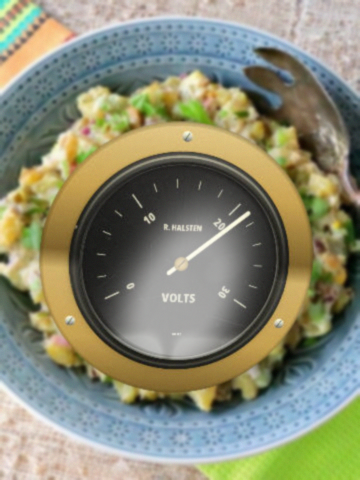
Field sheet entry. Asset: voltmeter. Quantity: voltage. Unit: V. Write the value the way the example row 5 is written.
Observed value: 21
